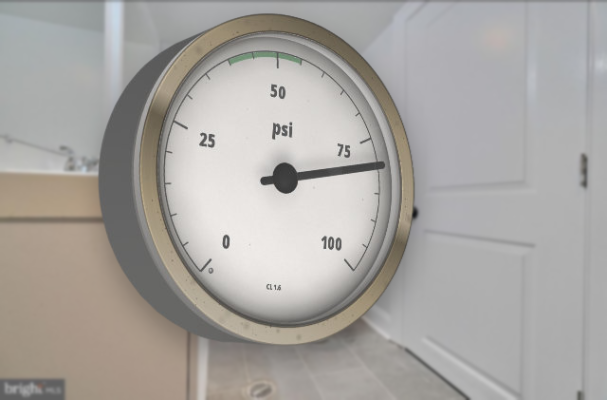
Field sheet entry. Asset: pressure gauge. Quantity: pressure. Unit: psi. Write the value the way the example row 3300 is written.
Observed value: 80
